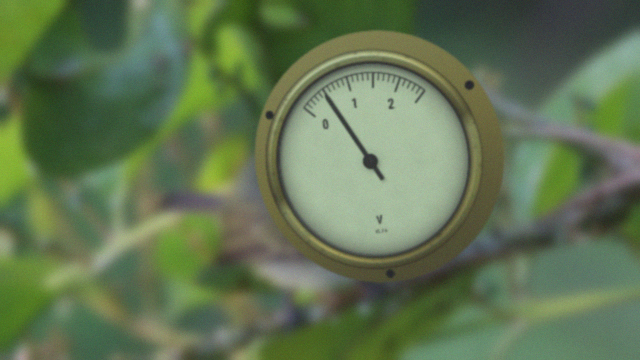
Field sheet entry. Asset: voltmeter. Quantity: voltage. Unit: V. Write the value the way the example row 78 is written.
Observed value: 0.5
